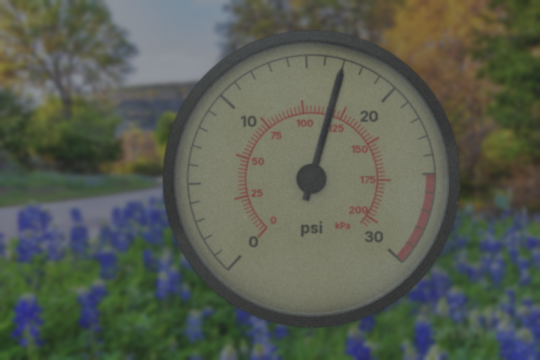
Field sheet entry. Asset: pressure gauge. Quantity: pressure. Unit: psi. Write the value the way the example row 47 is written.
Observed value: 17
